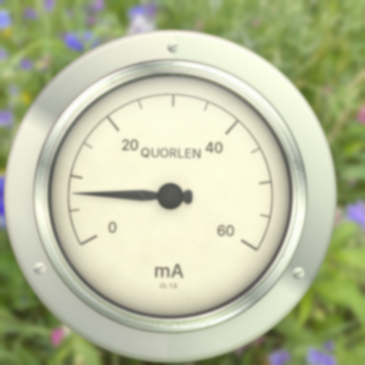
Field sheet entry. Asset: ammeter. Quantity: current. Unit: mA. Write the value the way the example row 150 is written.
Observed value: 7.5
